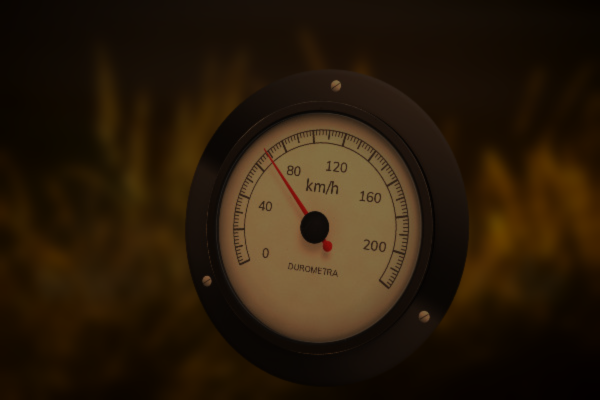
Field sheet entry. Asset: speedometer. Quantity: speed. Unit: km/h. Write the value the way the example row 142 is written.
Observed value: 70
